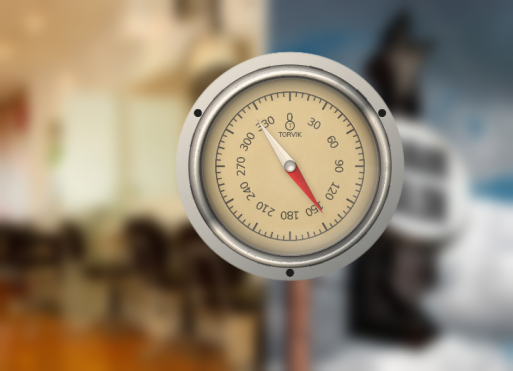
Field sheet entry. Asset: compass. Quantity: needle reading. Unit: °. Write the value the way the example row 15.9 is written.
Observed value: 145
